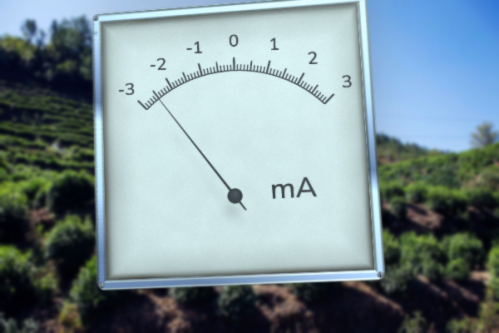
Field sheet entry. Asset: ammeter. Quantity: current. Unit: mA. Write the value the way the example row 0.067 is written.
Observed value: -2.5
